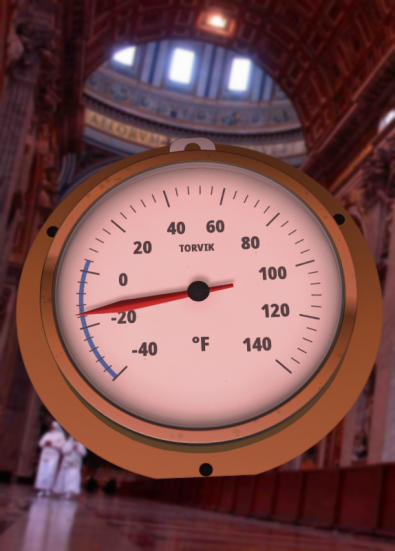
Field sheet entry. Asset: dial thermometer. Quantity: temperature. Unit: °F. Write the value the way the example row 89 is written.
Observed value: -16
